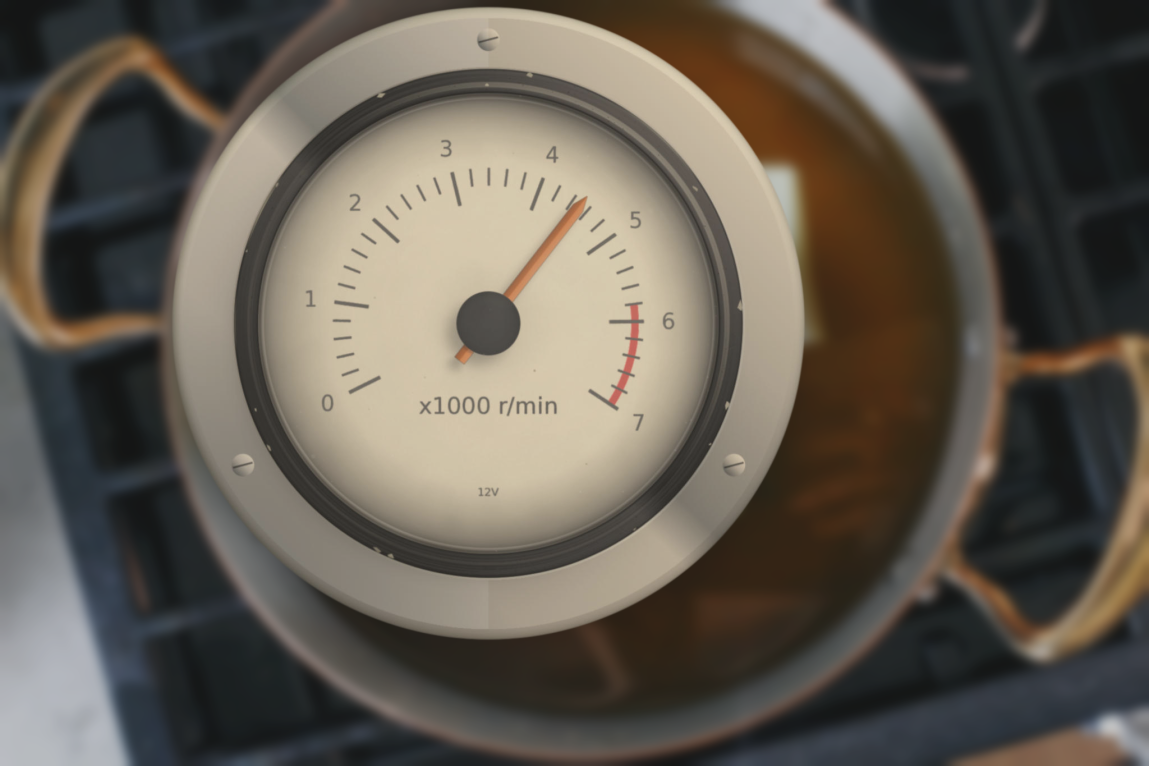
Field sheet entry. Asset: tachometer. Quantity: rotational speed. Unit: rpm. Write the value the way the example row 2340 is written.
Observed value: 4500
